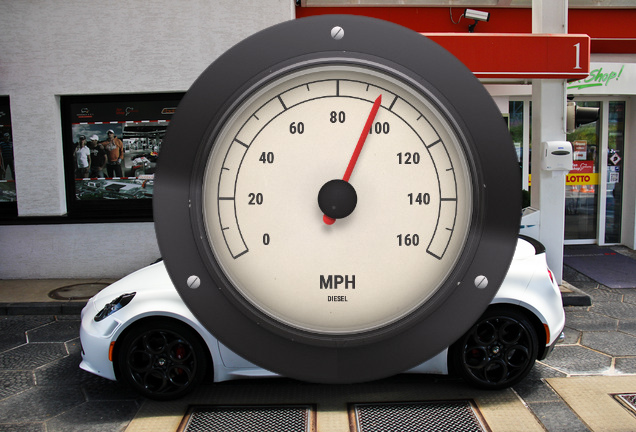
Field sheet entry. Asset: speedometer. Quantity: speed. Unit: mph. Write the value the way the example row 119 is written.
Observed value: 95
